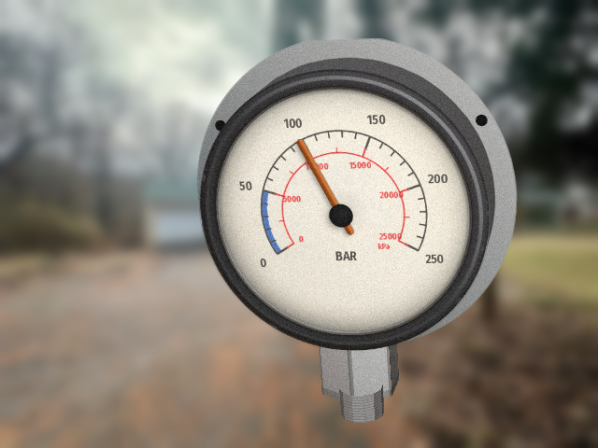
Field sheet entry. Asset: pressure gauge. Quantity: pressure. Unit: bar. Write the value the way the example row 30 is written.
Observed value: 100
